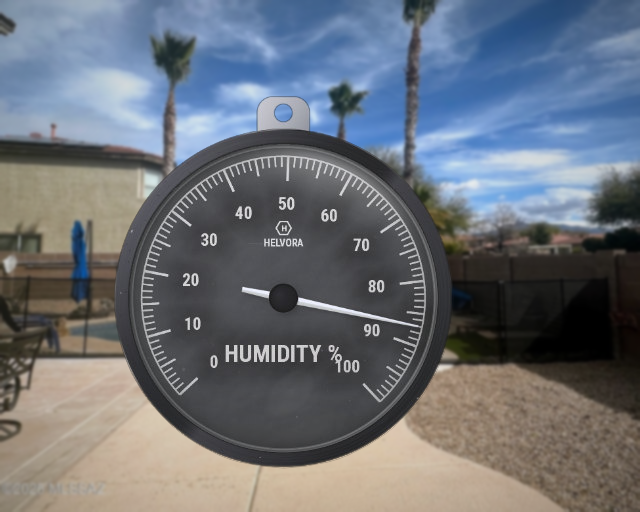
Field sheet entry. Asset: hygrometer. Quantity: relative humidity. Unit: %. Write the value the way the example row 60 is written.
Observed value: 87
